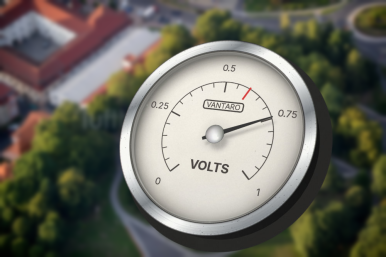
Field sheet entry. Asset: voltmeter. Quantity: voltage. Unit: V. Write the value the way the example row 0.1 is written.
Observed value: 0.75
